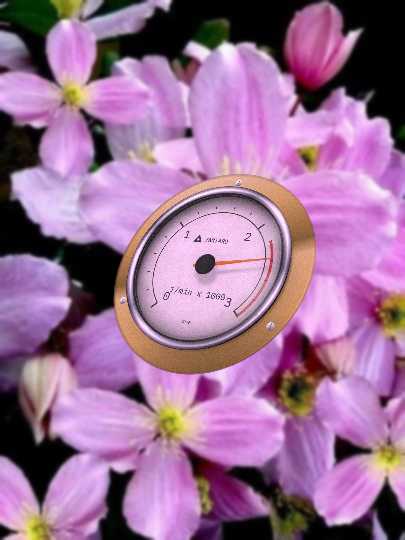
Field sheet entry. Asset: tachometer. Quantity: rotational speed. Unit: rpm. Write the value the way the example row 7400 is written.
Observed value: 2400
